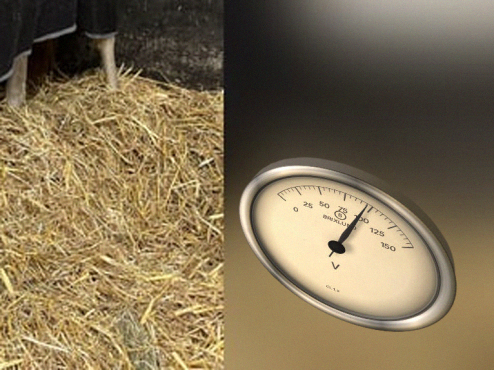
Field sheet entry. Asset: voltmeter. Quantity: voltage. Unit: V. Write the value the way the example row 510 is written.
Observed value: 95
